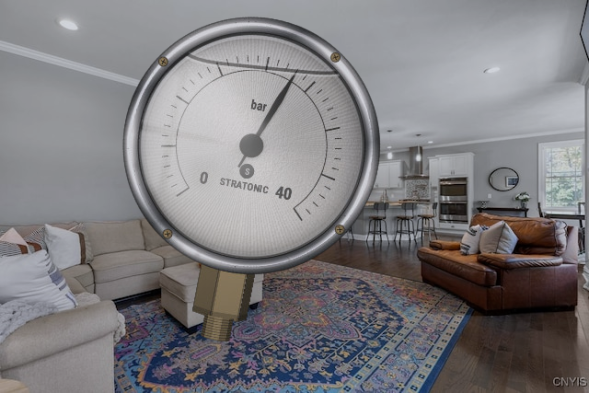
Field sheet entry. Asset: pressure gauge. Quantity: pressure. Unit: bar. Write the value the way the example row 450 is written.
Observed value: 23
